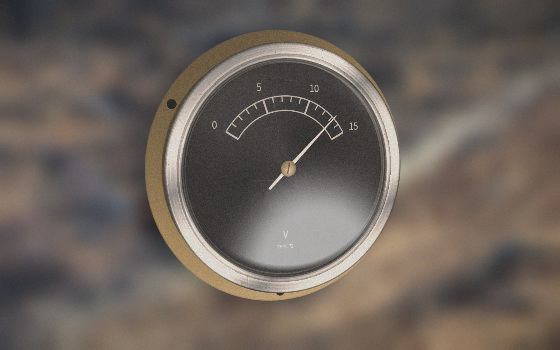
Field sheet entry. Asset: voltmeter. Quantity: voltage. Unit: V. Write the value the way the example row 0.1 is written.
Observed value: 13
